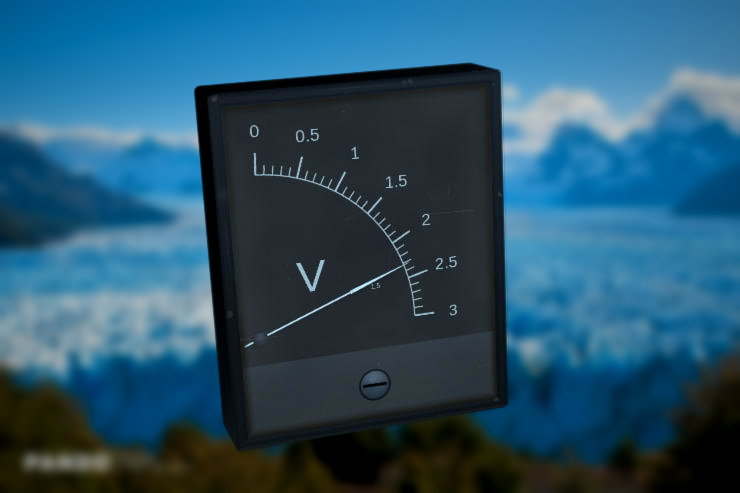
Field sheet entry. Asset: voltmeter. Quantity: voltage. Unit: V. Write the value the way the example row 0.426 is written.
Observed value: 2.3
